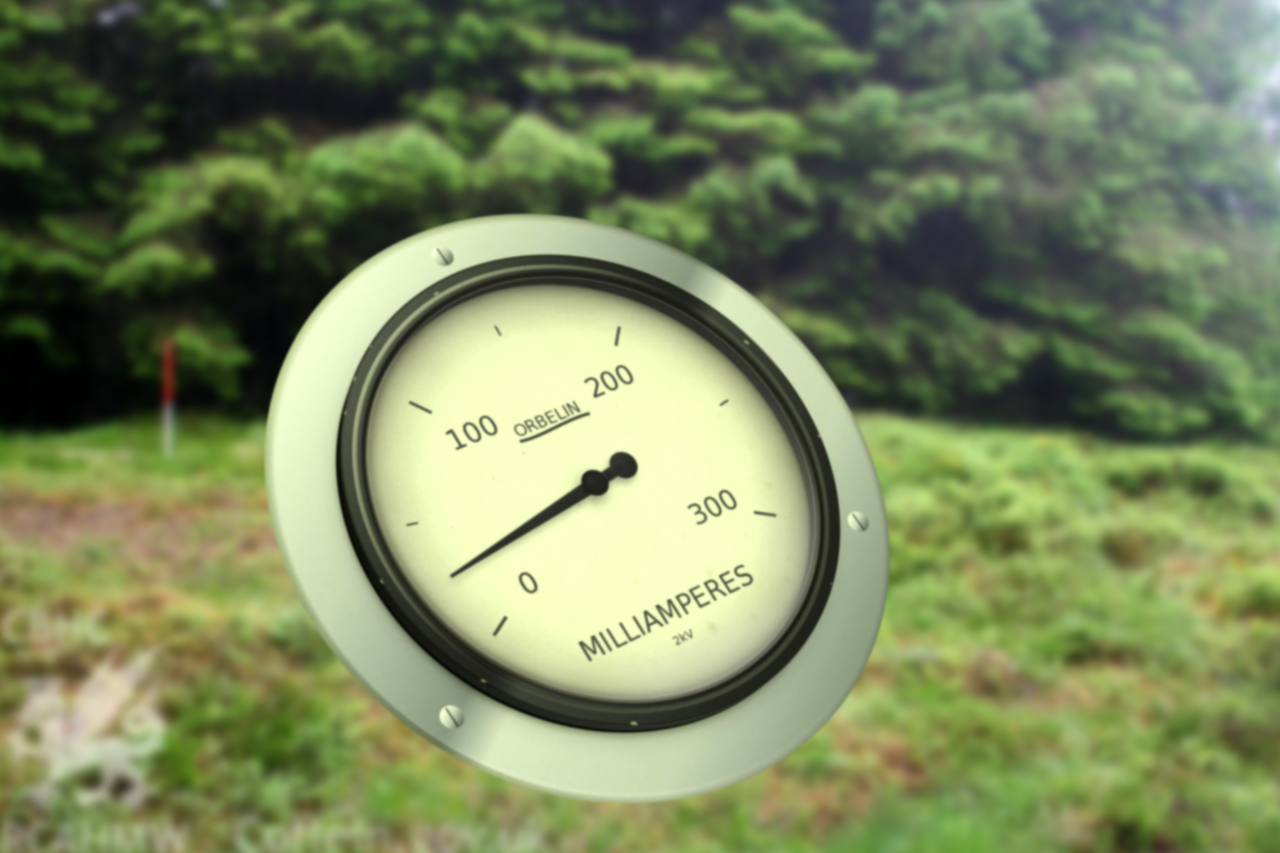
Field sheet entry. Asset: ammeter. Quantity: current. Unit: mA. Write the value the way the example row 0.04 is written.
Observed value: 25
